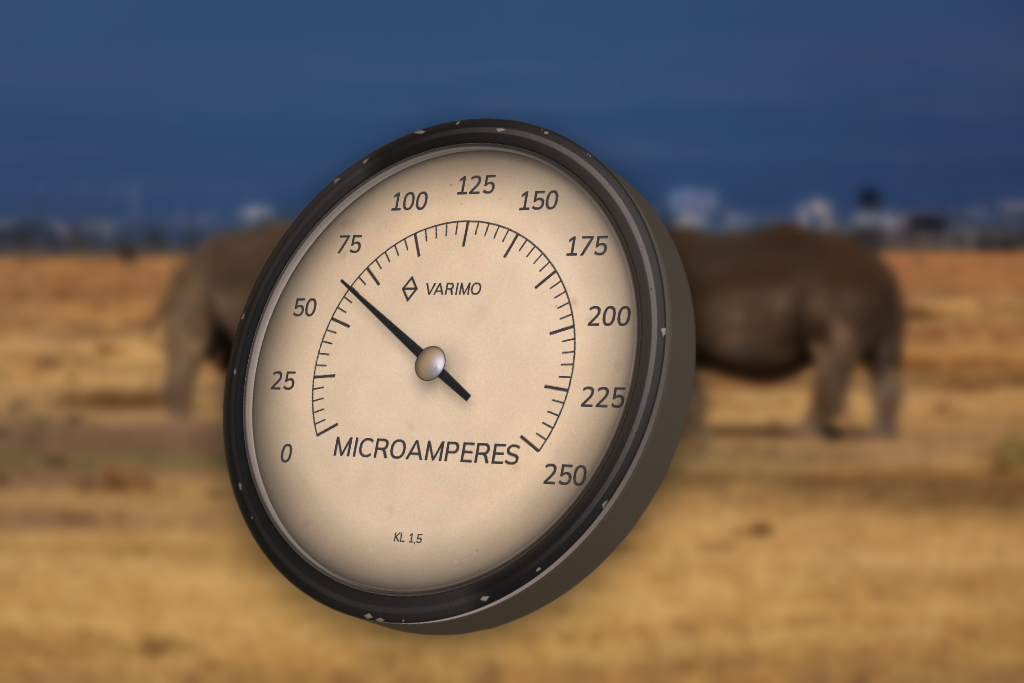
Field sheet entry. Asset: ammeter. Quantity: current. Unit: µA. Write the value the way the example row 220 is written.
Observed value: 65
